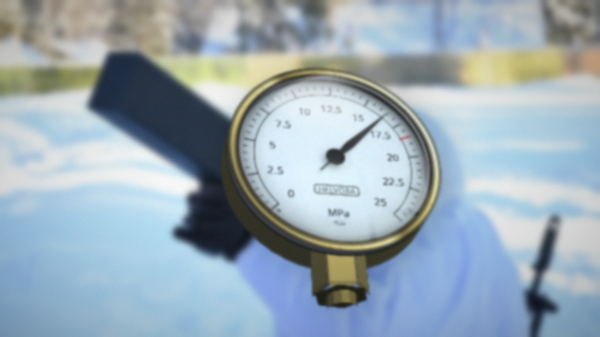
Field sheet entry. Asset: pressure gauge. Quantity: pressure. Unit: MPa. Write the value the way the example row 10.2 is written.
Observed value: 16.5
